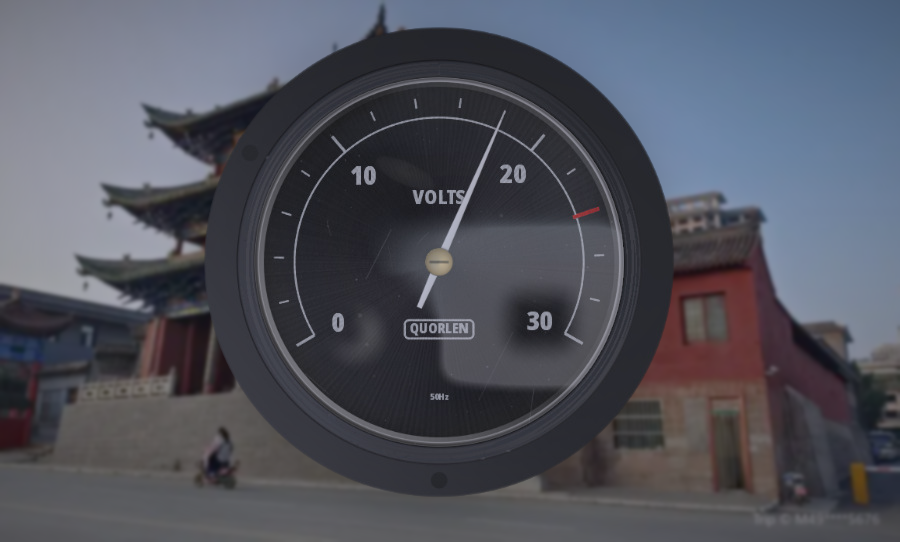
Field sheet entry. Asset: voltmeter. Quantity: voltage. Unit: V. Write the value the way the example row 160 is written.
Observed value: 18
